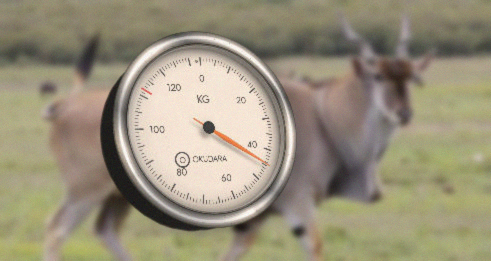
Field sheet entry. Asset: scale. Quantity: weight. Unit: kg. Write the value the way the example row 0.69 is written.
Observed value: 45
